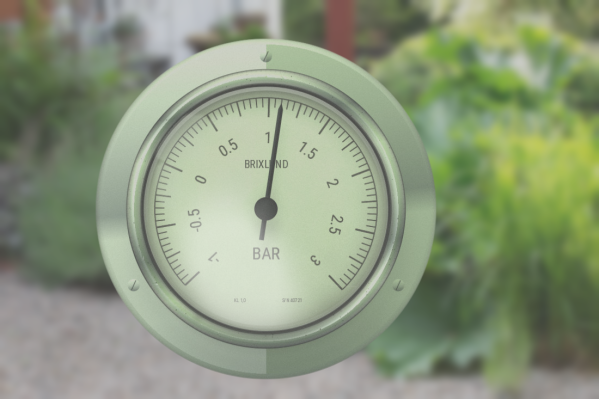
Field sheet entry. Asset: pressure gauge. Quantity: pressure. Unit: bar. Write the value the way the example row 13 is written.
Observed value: 1.1
